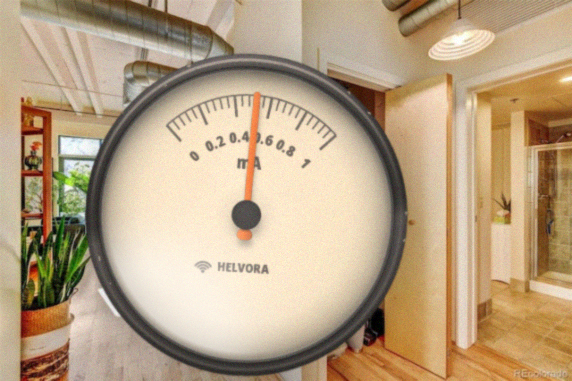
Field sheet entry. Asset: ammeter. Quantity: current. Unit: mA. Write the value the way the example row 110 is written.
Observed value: 0.52
